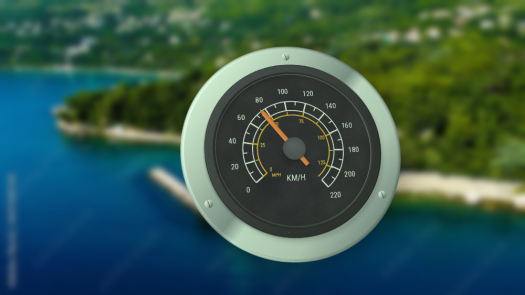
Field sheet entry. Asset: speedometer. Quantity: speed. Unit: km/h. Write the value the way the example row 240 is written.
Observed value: 75
